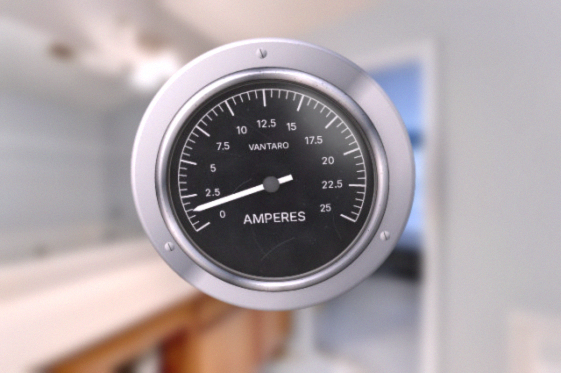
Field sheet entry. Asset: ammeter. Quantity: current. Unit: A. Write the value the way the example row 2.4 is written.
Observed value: 1.5
